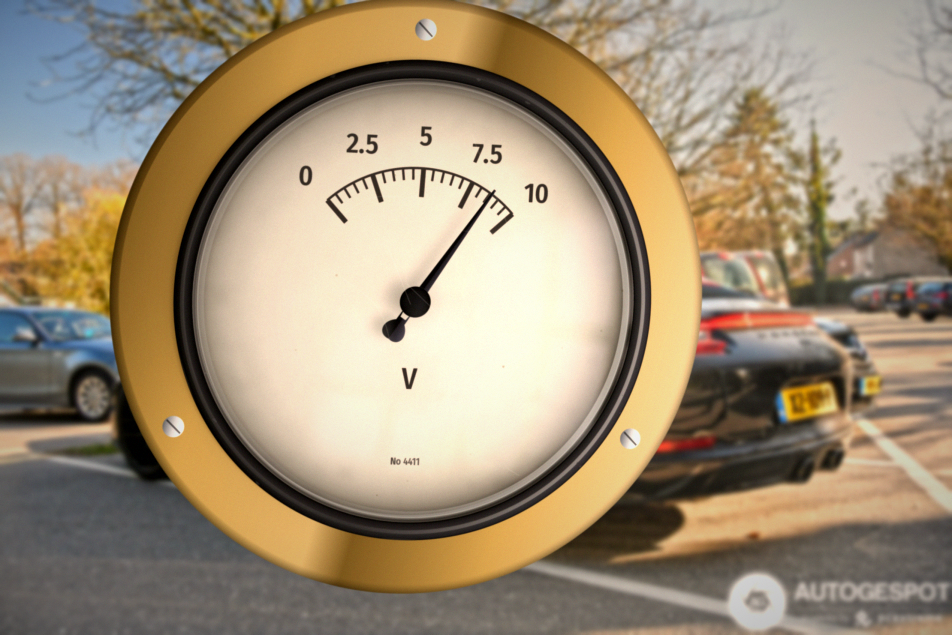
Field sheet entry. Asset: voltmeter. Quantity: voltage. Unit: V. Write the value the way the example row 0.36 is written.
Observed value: 8.5
